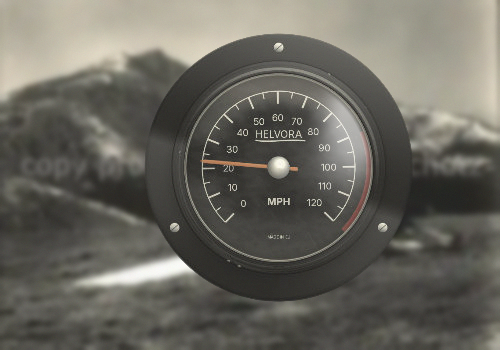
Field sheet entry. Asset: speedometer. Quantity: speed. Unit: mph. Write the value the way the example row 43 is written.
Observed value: 22.5
